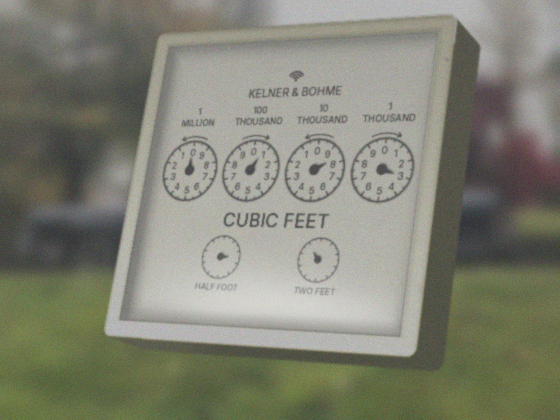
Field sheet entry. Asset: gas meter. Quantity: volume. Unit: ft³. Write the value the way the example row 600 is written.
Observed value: 8300
